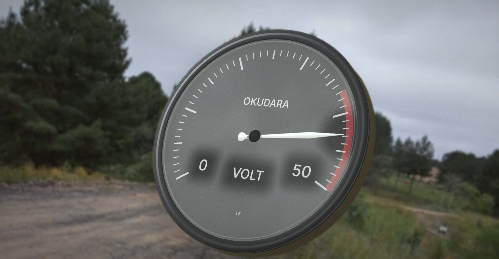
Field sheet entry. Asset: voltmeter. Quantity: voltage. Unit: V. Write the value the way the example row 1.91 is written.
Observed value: 43
